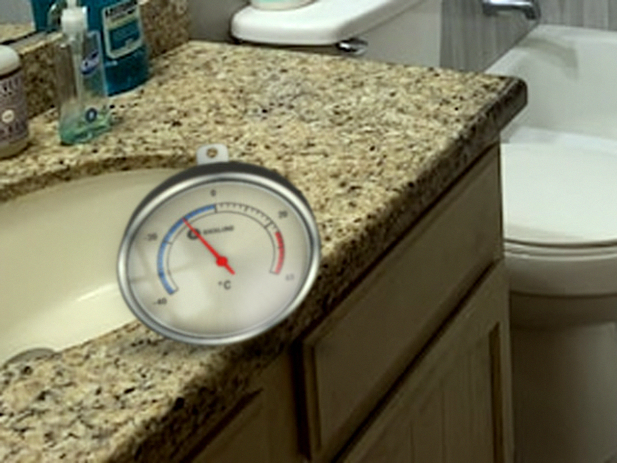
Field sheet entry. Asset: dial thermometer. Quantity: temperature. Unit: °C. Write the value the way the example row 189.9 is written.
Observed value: -10
